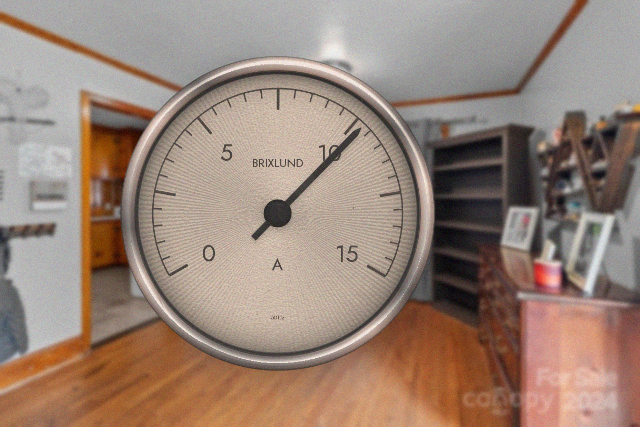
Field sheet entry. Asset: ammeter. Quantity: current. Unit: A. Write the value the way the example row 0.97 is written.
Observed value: 10.25
